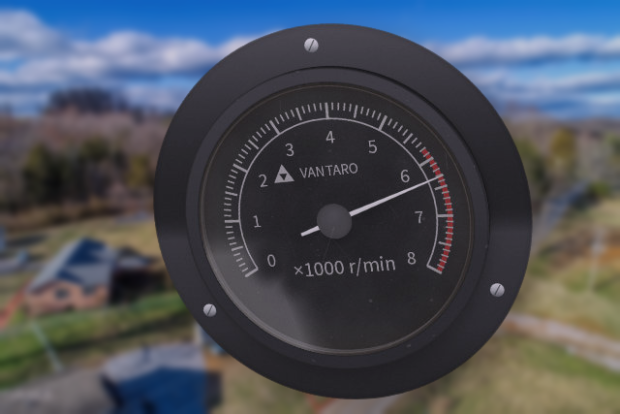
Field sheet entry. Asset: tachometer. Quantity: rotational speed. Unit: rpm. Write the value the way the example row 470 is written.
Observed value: 6300
